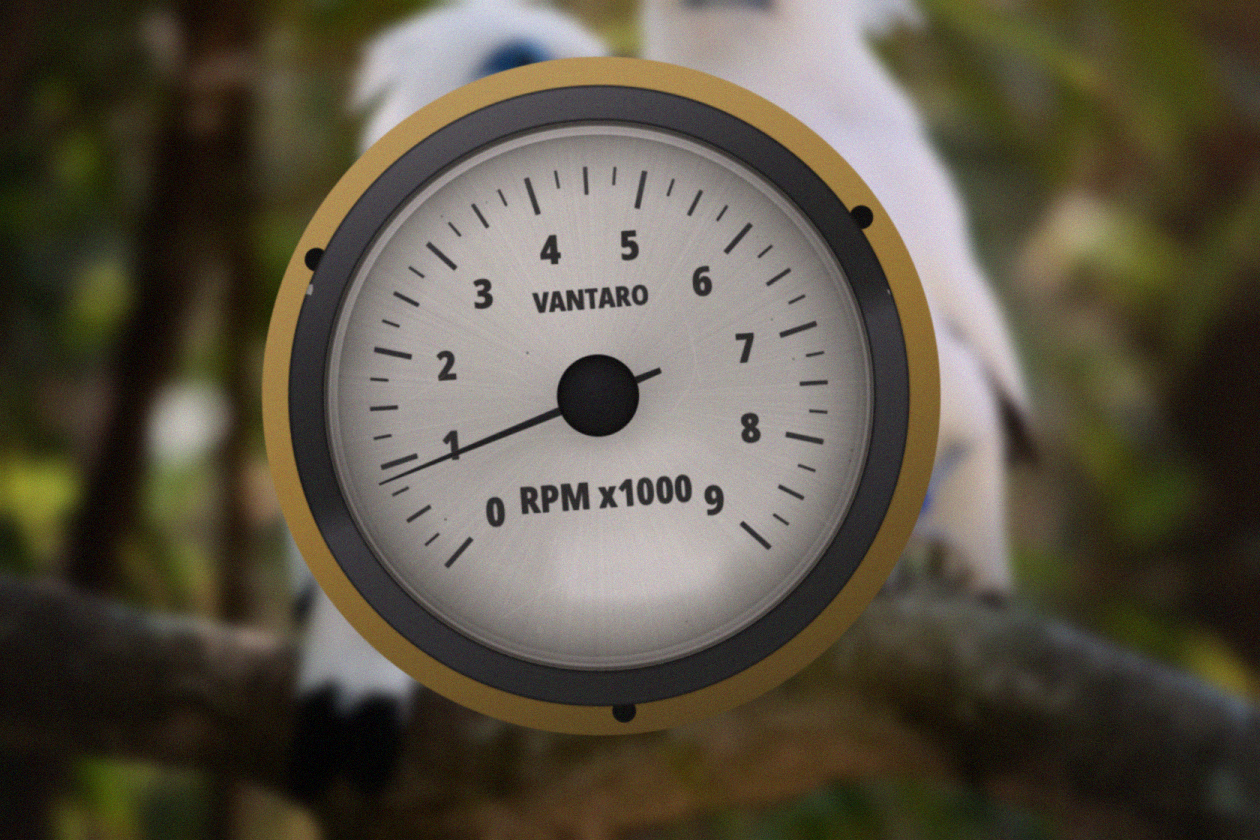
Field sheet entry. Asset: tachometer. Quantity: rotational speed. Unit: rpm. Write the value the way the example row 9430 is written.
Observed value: 875
